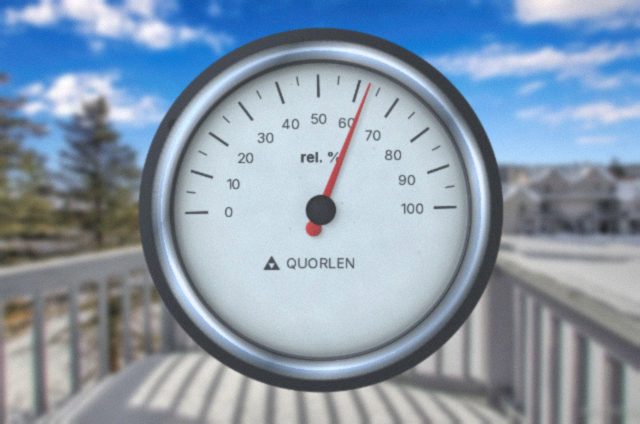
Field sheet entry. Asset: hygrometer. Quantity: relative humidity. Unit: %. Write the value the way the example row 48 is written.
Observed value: 62.5
